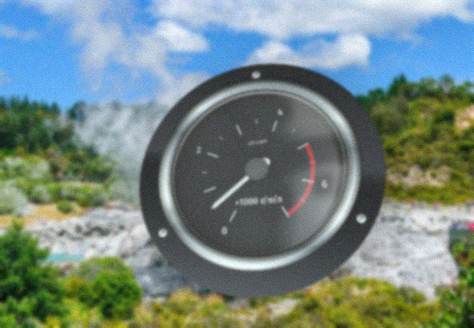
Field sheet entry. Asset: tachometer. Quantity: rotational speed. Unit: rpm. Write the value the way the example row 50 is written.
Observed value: 500
